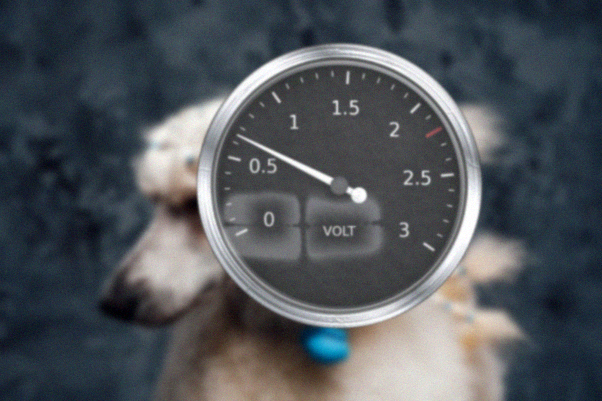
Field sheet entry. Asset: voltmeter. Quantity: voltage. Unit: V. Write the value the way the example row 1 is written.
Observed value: 0.65
